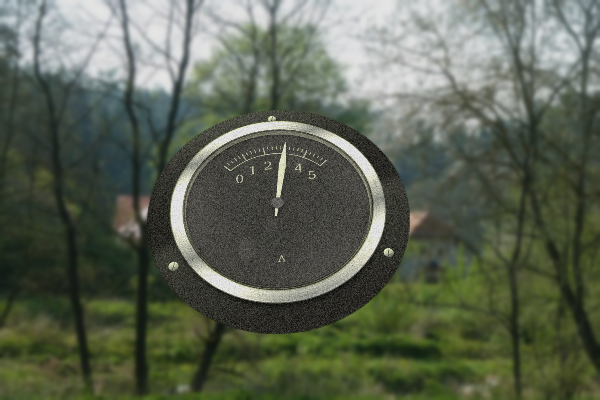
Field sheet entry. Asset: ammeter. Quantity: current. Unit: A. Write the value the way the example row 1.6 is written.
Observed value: 3
